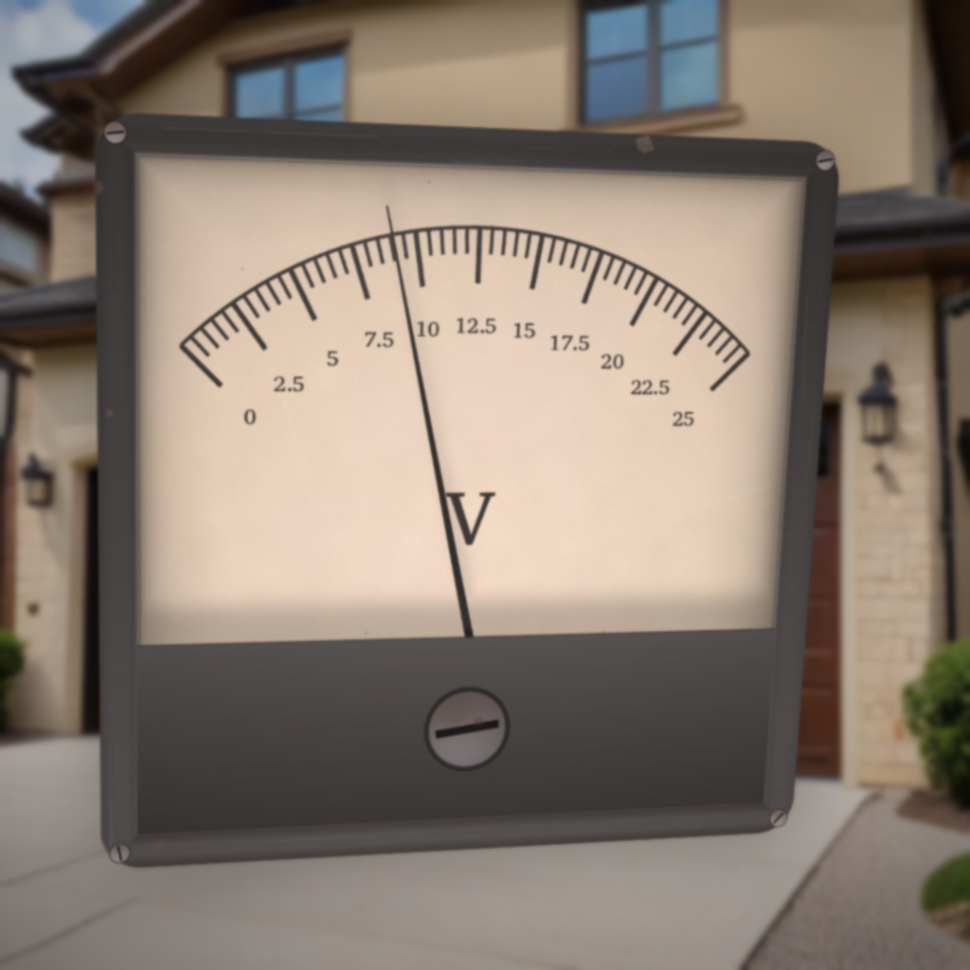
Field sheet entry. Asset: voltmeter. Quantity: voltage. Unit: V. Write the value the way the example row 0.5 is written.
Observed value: 9
